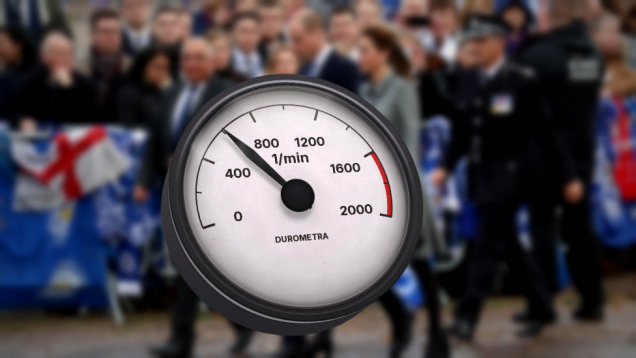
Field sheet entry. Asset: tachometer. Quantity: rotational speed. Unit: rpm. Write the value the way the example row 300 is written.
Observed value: 600
